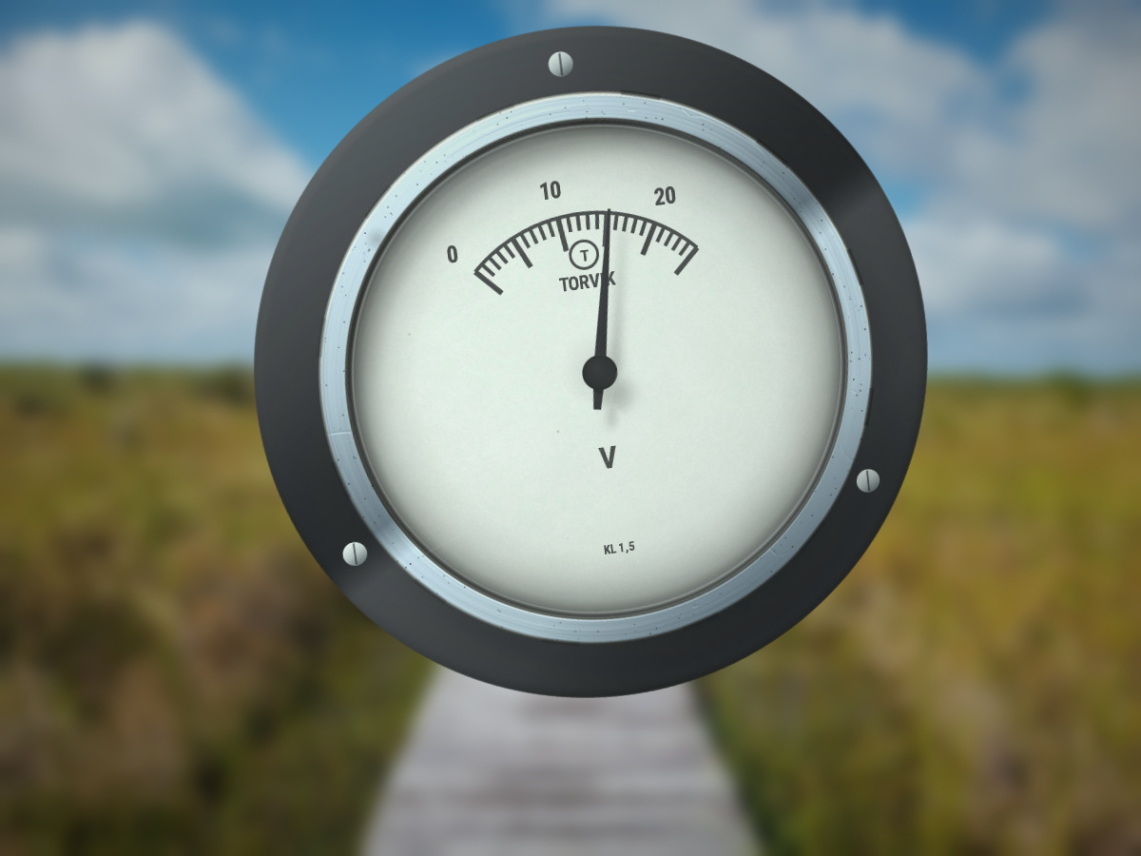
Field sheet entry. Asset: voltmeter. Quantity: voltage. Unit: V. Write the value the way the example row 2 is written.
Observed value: 15
